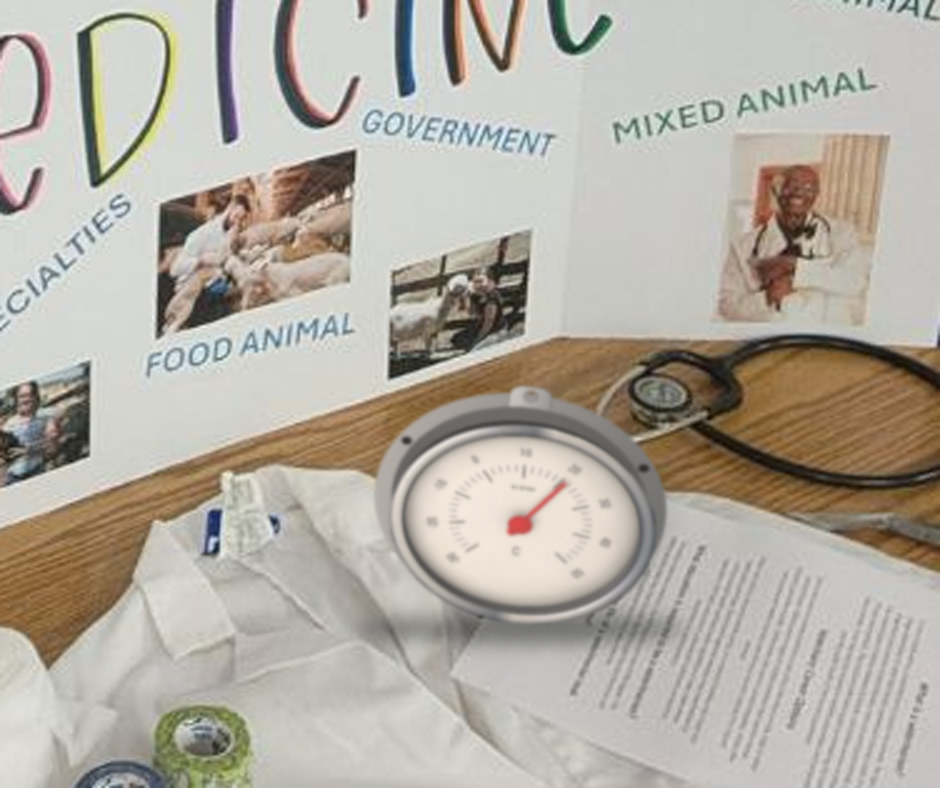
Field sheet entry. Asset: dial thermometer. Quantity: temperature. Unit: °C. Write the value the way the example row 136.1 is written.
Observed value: 20
